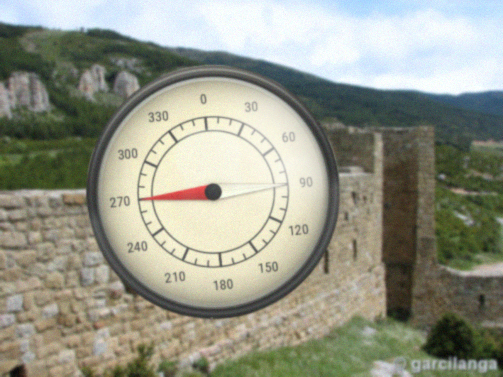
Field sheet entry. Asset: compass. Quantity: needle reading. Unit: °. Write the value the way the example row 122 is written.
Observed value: 270
